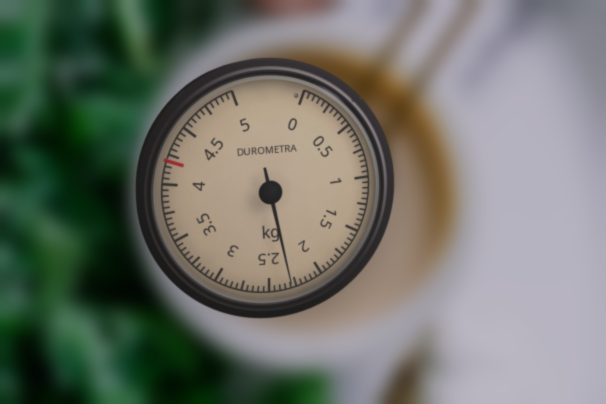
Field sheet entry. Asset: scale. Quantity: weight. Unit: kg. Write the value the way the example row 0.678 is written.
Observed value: 2.3
